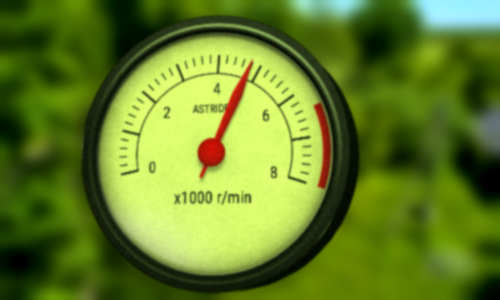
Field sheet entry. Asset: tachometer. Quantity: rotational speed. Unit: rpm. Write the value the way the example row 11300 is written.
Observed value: 4800
